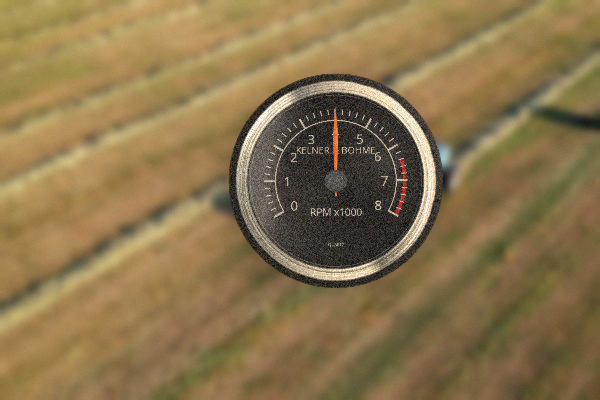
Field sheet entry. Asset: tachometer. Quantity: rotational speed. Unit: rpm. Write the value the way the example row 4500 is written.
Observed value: 4000
